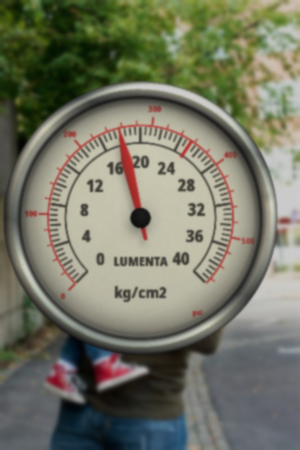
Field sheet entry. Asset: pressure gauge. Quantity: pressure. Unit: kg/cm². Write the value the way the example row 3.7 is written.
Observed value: 18
